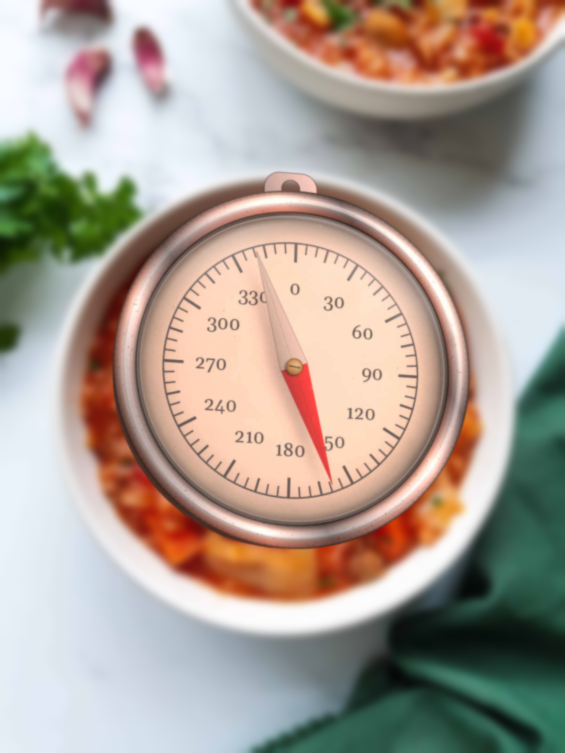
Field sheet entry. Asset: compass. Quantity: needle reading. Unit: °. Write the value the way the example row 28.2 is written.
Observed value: 160
